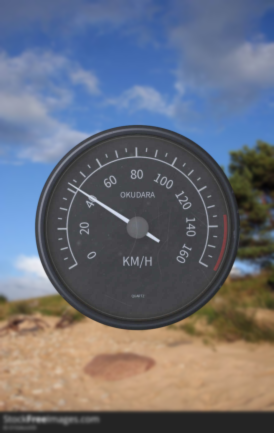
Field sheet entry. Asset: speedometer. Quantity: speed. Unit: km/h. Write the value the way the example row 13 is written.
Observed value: 42.5
